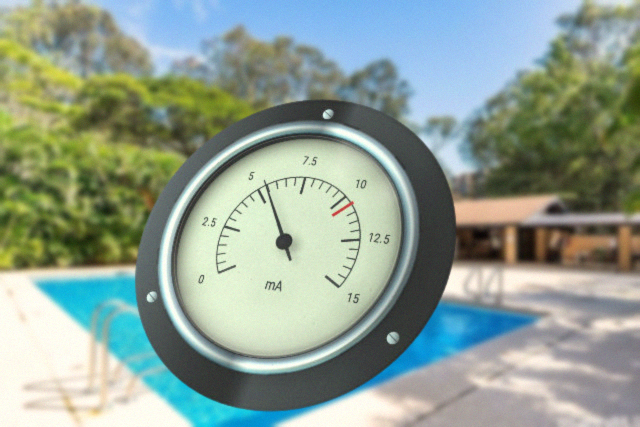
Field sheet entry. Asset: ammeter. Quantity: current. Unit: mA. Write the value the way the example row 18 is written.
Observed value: 5.5
